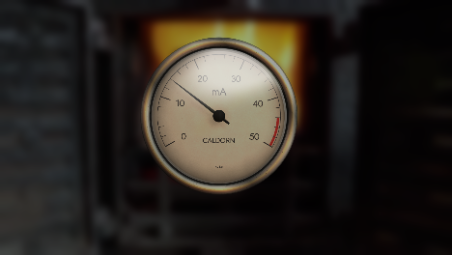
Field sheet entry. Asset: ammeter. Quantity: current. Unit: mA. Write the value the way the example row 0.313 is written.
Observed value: 14
